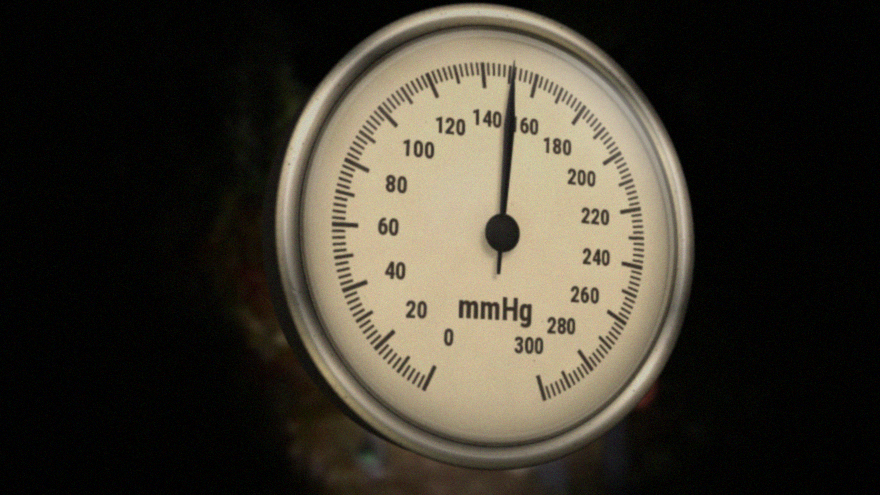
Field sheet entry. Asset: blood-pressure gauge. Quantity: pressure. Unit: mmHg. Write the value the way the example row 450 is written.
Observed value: 150
